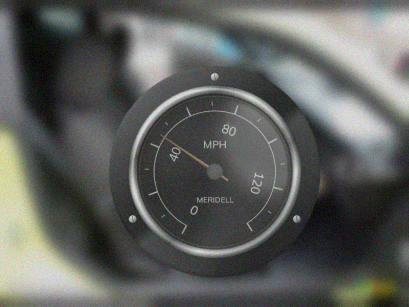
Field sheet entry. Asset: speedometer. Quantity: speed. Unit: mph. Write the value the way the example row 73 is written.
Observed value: 45
